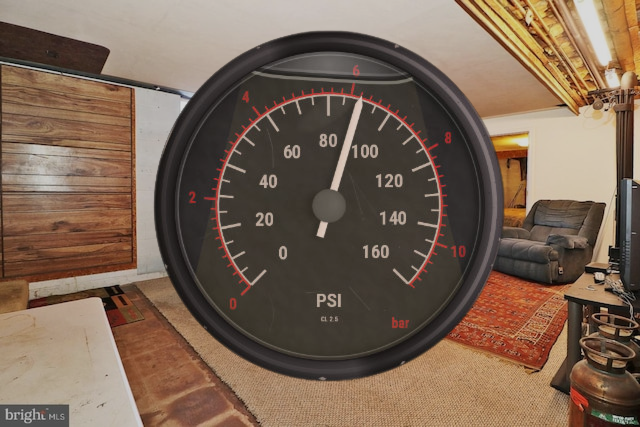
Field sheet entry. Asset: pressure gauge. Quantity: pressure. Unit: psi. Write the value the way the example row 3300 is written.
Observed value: 90
